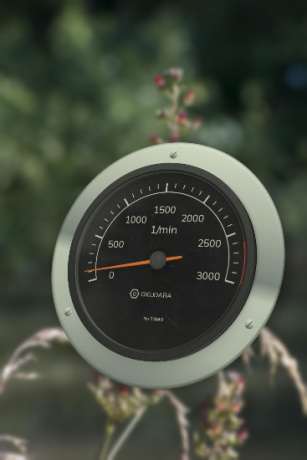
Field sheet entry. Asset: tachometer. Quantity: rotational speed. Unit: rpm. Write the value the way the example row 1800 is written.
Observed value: 100
